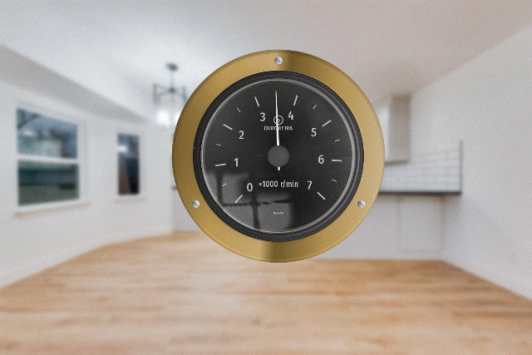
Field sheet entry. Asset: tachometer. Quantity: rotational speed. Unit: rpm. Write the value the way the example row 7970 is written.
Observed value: 3500
